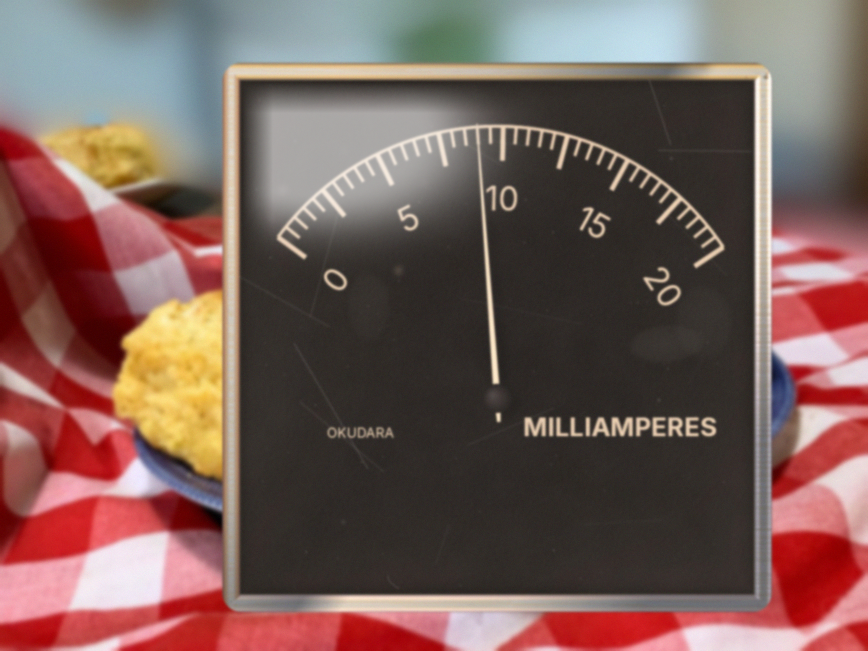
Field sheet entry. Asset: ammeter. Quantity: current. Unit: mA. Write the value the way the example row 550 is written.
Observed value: 9
